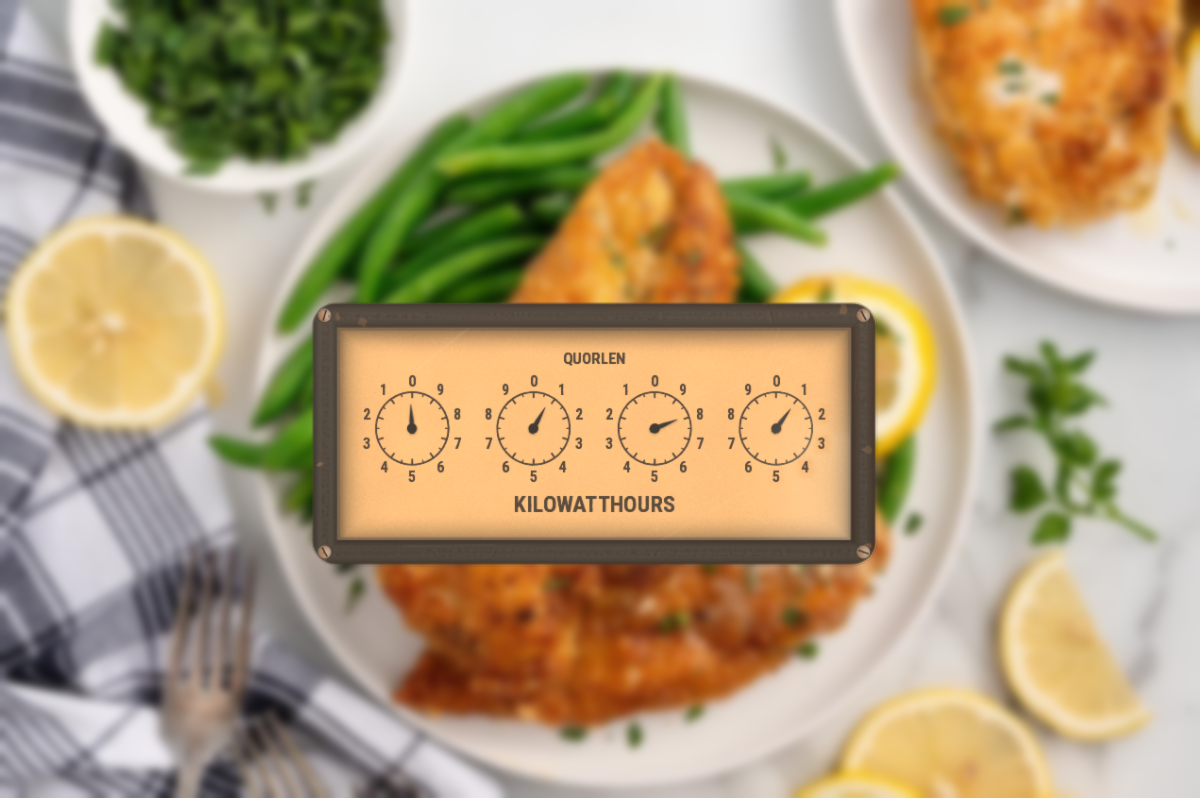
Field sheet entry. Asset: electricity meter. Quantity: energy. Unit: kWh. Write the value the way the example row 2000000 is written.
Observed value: 81
